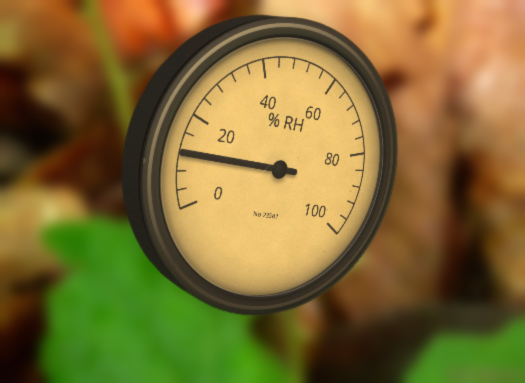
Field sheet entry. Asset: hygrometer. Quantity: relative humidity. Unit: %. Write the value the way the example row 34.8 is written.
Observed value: 12
